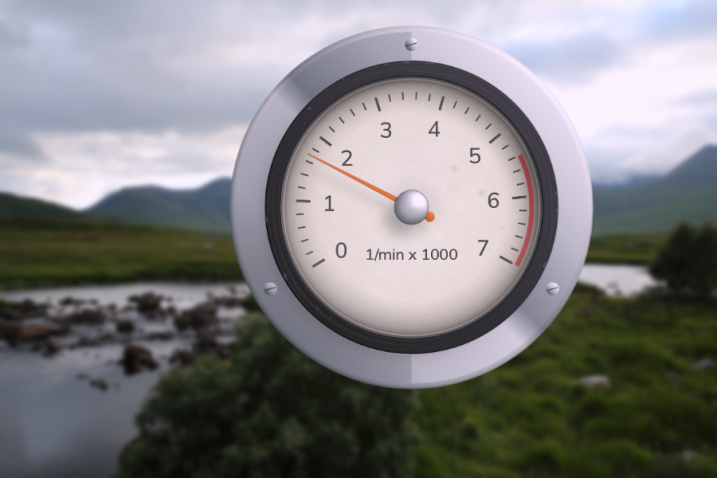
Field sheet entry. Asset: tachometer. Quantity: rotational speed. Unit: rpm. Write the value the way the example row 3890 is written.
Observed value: 1700
